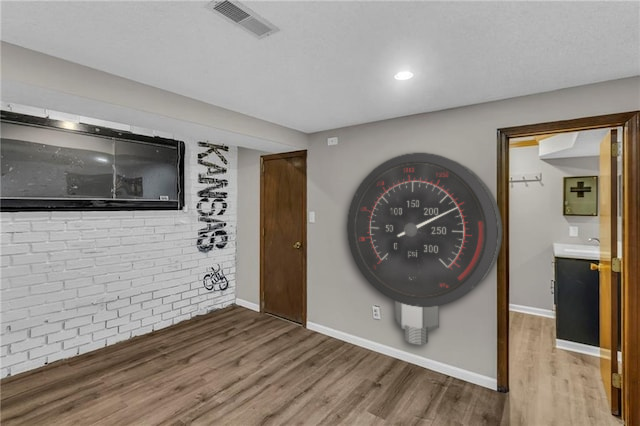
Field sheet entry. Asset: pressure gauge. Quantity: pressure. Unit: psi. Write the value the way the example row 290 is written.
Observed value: 220
